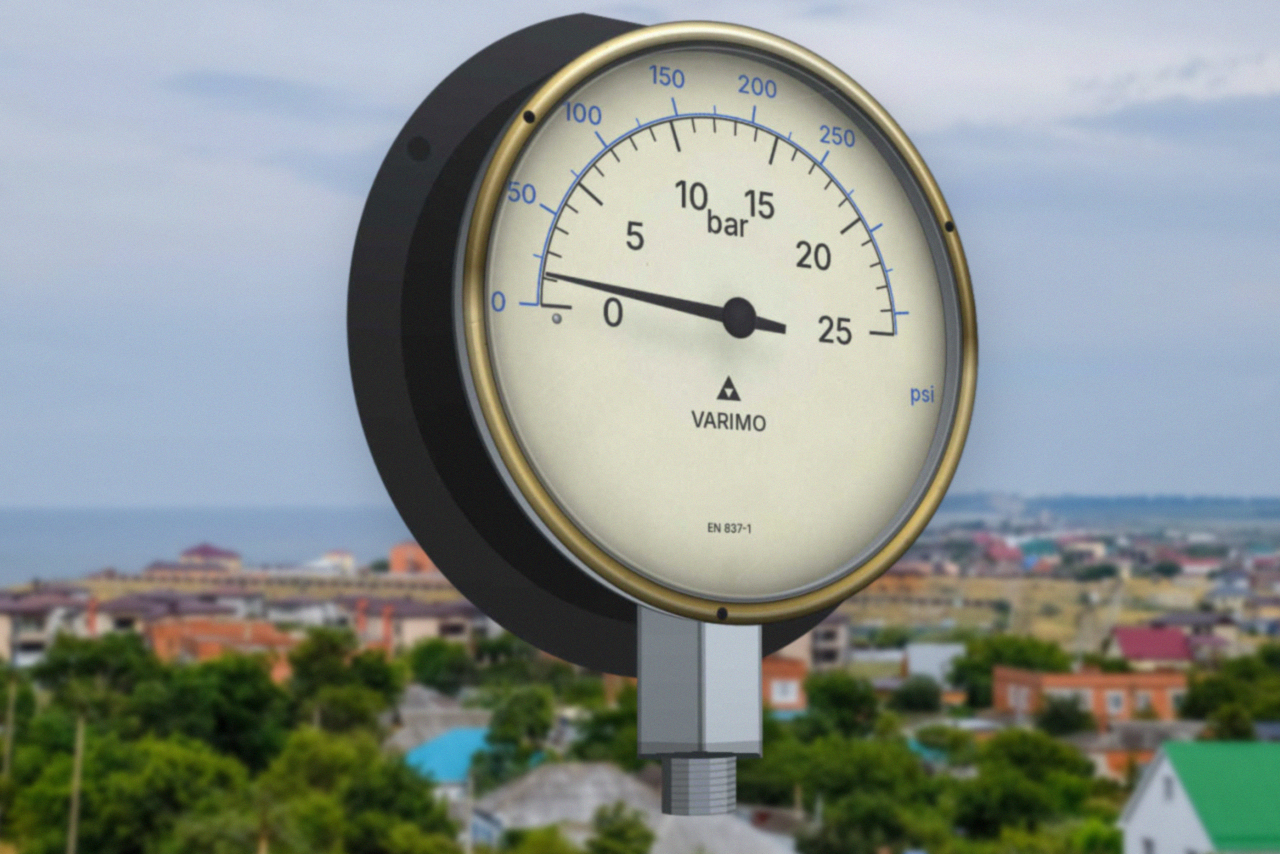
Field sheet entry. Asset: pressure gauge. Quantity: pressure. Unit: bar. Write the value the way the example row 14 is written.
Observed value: 1
